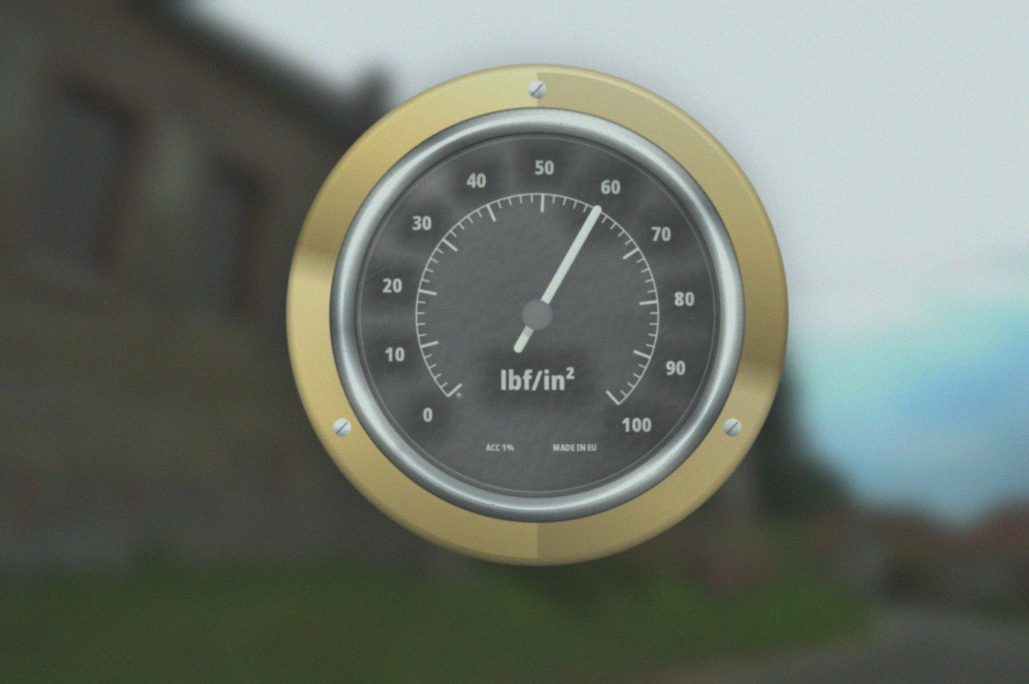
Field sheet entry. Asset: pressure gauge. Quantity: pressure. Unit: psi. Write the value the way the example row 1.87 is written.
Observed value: 60
